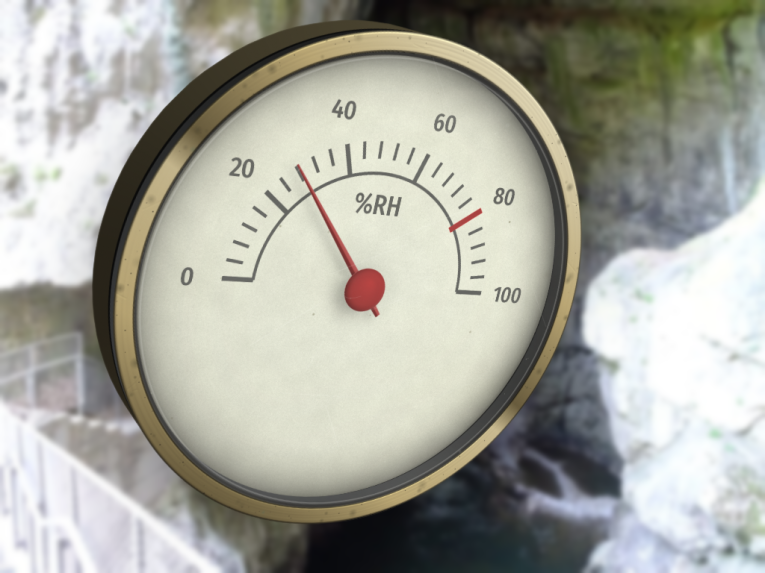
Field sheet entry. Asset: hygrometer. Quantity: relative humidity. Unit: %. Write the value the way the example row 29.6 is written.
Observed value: 28
